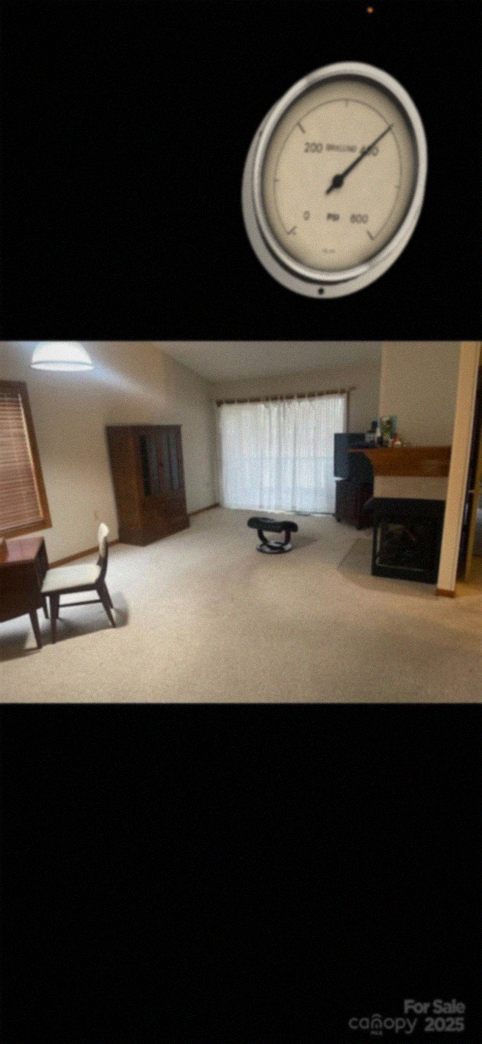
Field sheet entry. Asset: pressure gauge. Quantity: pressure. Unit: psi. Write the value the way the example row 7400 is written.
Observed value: 400
